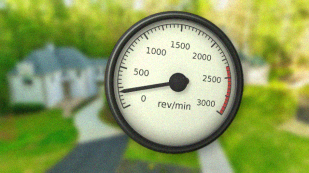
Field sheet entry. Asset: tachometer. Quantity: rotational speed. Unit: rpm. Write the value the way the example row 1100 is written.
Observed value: 200
